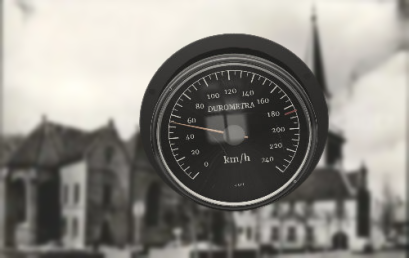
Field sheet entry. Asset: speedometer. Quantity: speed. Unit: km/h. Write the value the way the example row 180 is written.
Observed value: 55
